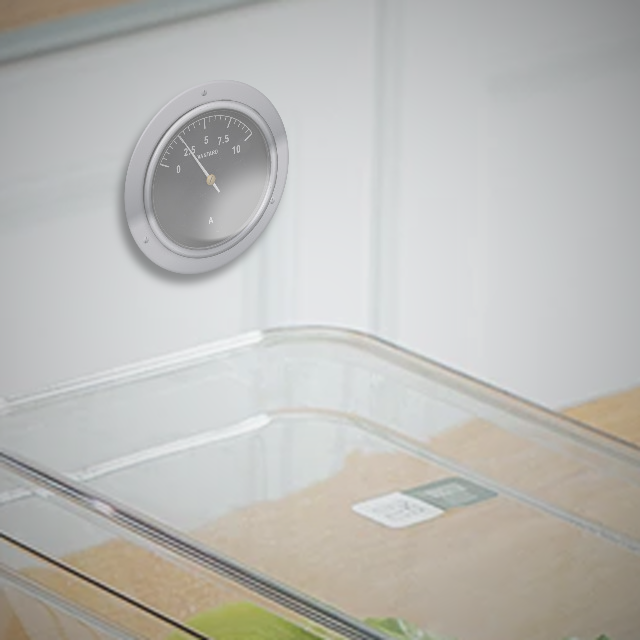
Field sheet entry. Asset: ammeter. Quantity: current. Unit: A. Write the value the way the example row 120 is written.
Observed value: 2.5
